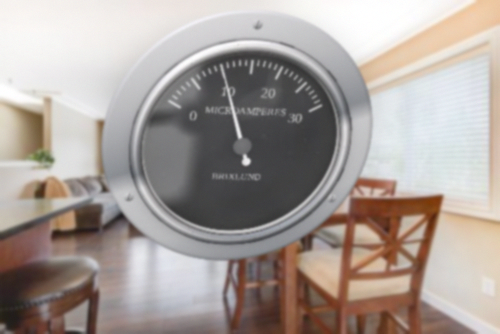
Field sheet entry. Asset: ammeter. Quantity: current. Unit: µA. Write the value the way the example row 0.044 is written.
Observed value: 10
